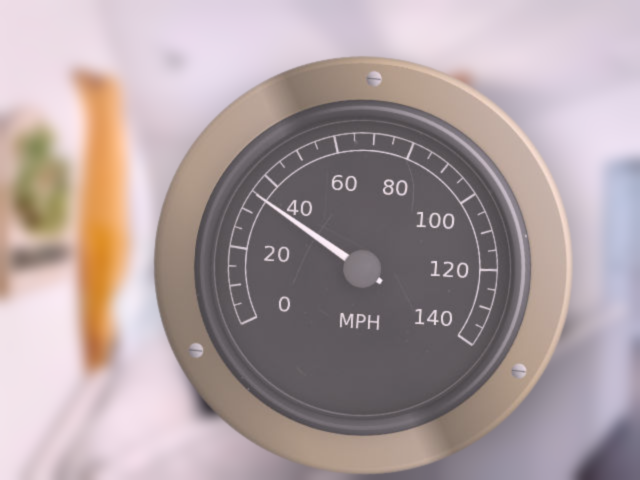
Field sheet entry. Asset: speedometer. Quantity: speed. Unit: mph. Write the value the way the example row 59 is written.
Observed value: 35
